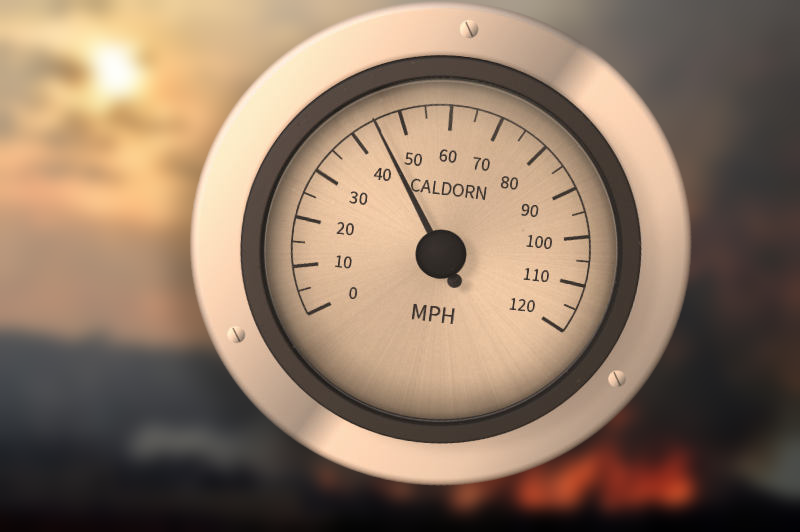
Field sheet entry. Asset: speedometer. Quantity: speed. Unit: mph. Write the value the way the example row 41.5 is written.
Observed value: 45
